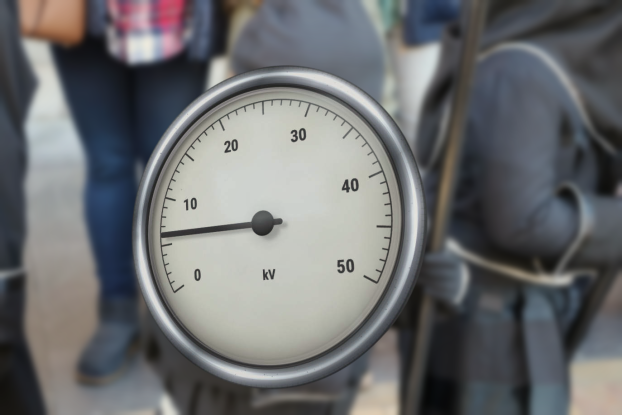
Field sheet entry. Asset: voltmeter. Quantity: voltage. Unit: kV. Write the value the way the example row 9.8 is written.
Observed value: 6
